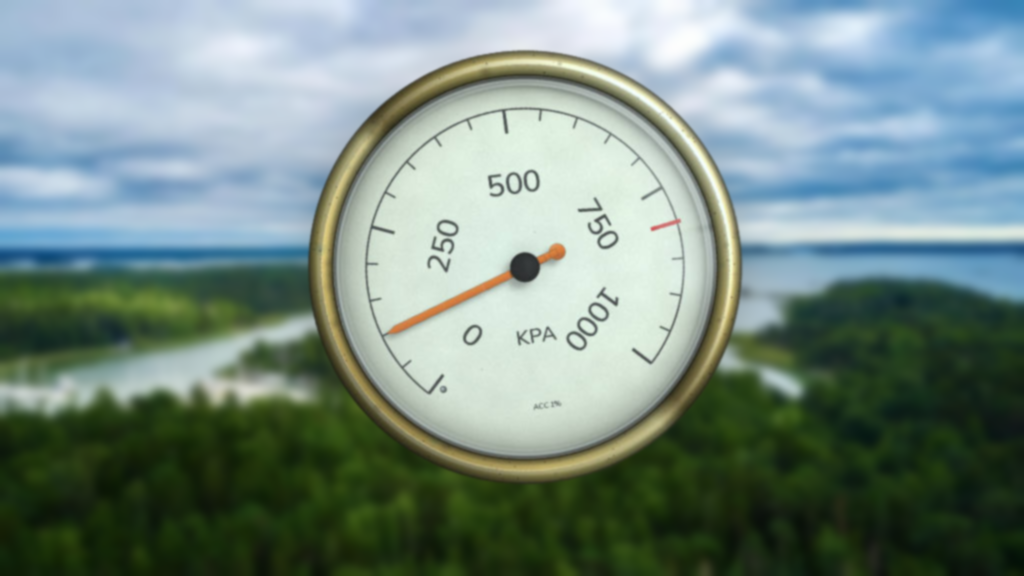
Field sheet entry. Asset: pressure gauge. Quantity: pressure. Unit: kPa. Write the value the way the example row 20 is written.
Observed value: 100
